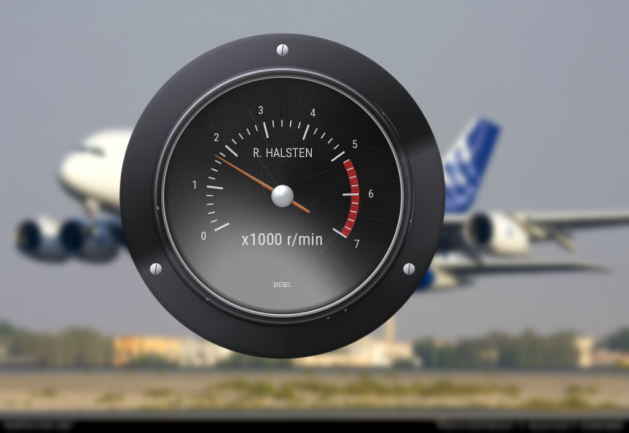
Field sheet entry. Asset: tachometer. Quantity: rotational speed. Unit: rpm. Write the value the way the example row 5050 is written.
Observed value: 1700
